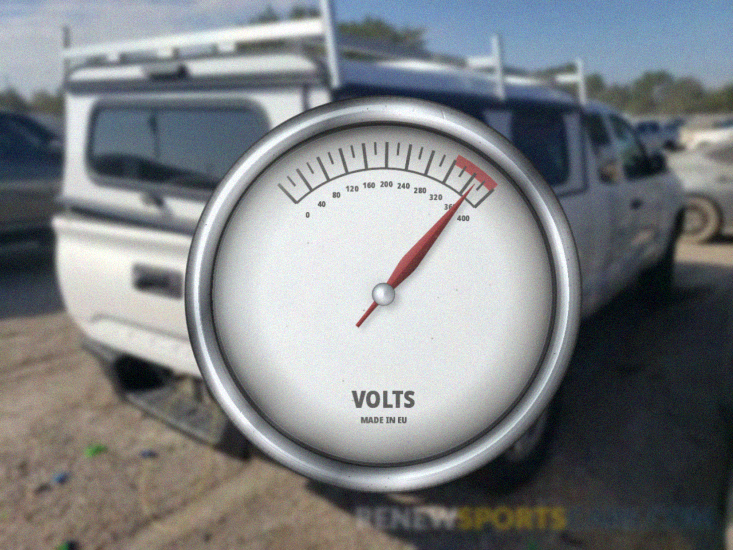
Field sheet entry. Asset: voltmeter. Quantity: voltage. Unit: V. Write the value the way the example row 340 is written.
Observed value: 370
